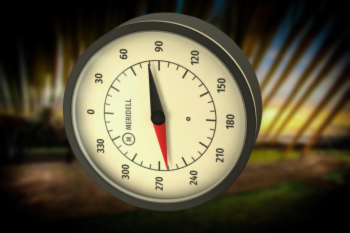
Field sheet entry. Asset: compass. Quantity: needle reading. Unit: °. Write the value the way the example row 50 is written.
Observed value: 260
